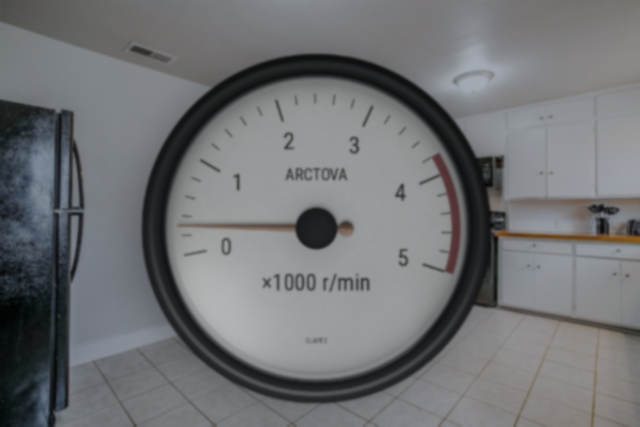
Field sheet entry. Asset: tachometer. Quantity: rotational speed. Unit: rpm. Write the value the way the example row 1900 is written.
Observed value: 300
